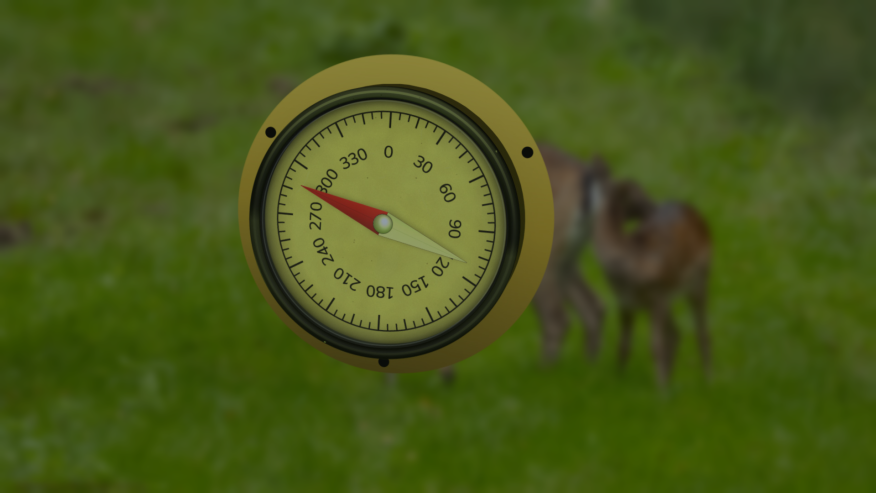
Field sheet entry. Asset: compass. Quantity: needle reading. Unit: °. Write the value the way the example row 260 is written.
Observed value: 290
